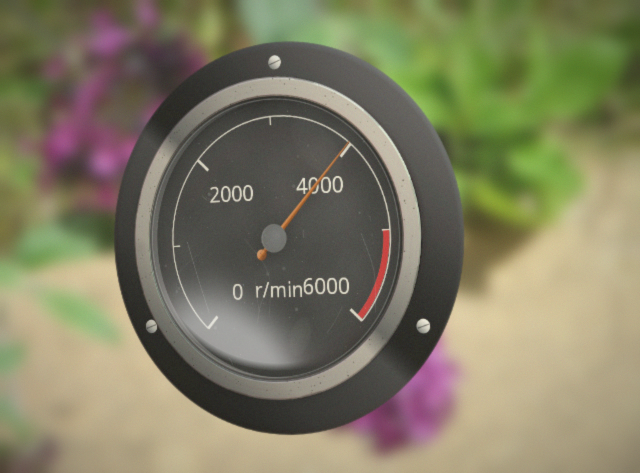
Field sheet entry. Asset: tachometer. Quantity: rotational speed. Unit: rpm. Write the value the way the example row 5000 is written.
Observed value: 4000
